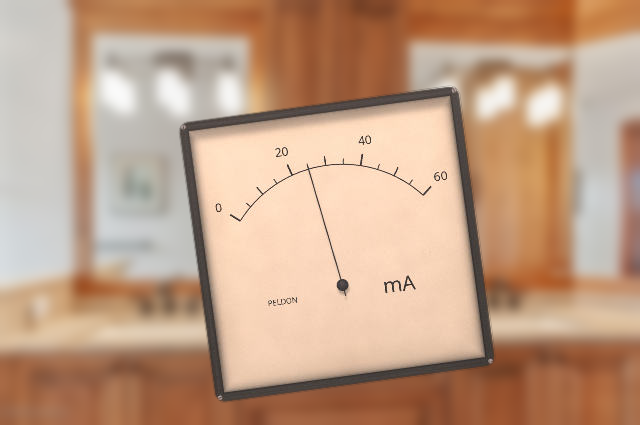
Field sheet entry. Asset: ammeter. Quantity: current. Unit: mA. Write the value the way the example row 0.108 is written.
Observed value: 25
